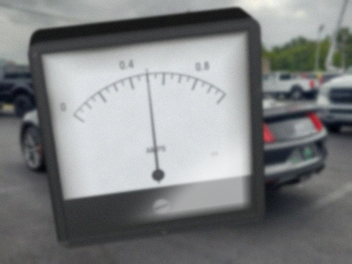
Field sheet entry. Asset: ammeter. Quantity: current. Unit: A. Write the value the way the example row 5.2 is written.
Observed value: 0.5
